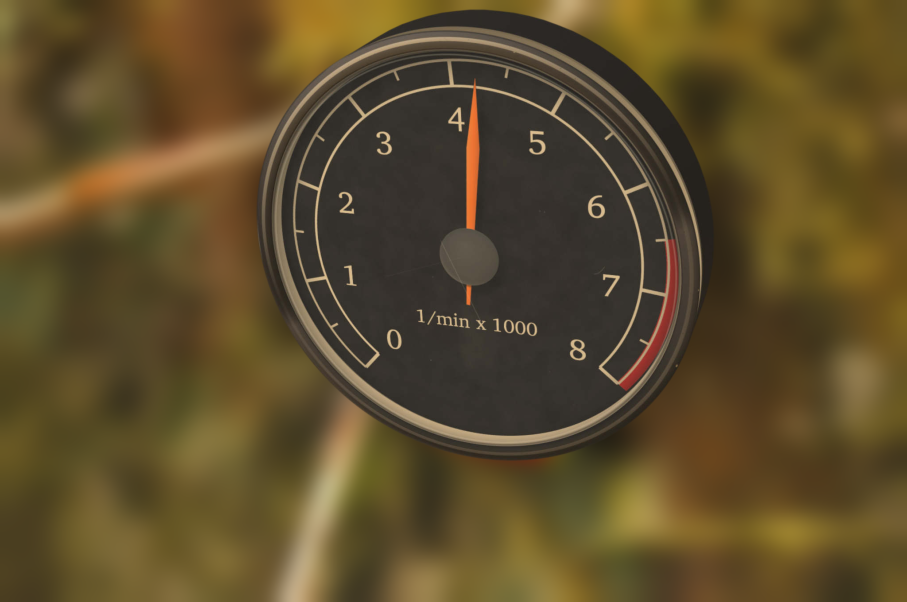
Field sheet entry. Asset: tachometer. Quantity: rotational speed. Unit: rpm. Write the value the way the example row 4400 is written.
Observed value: 4250
